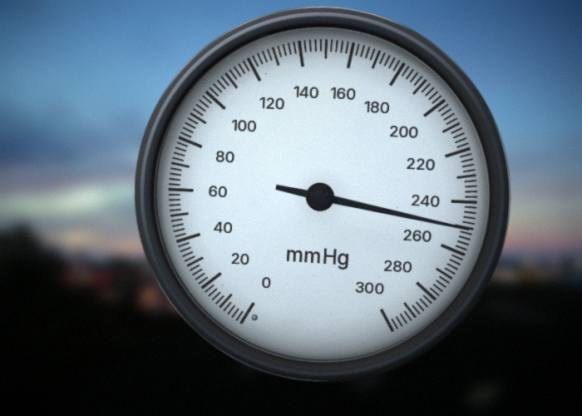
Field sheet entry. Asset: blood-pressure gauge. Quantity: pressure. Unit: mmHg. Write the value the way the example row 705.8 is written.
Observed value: 250
